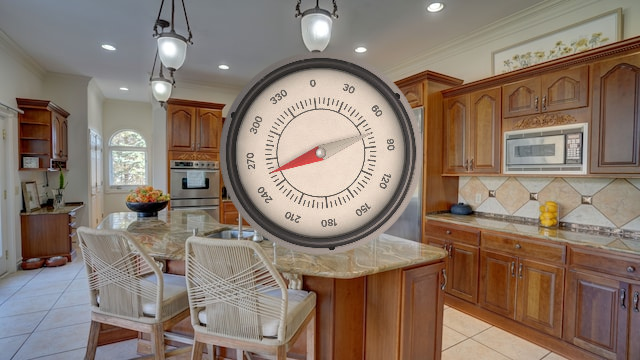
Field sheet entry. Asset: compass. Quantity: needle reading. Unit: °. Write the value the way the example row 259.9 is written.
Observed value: 255
